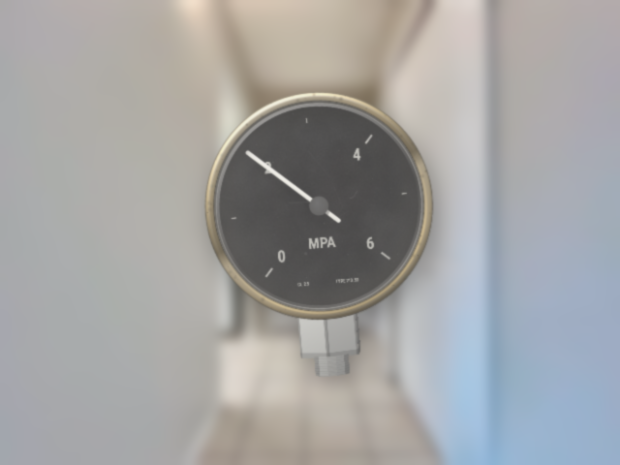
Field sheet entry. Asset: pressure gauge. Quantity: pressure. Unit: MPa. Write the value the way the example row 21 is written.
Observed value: 2
